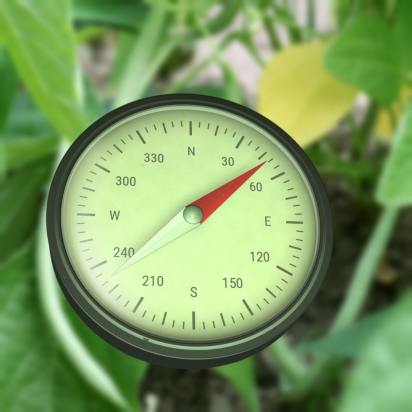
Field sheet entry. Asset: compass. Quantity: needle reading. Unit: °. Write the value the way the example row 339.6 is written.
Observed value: 50
